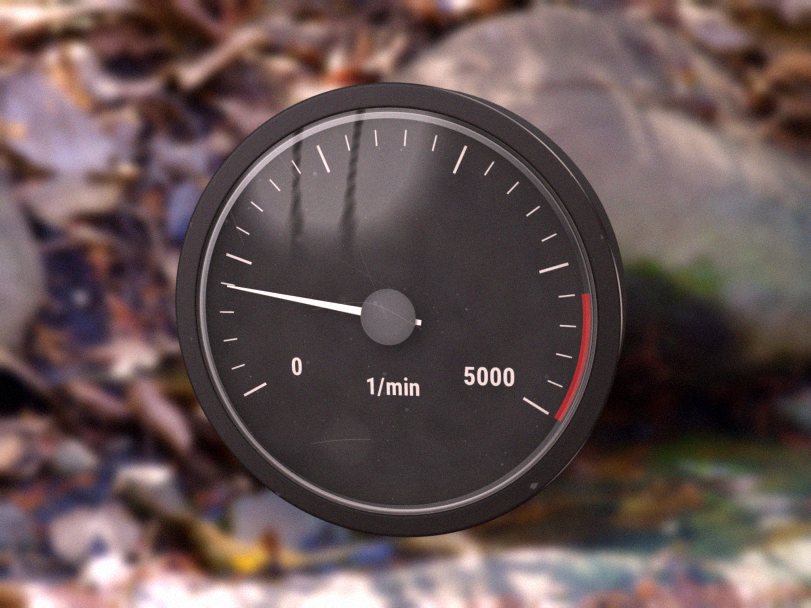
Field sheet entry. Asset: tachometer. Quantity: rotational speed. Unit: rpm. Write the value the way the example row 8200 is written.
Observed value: 800
